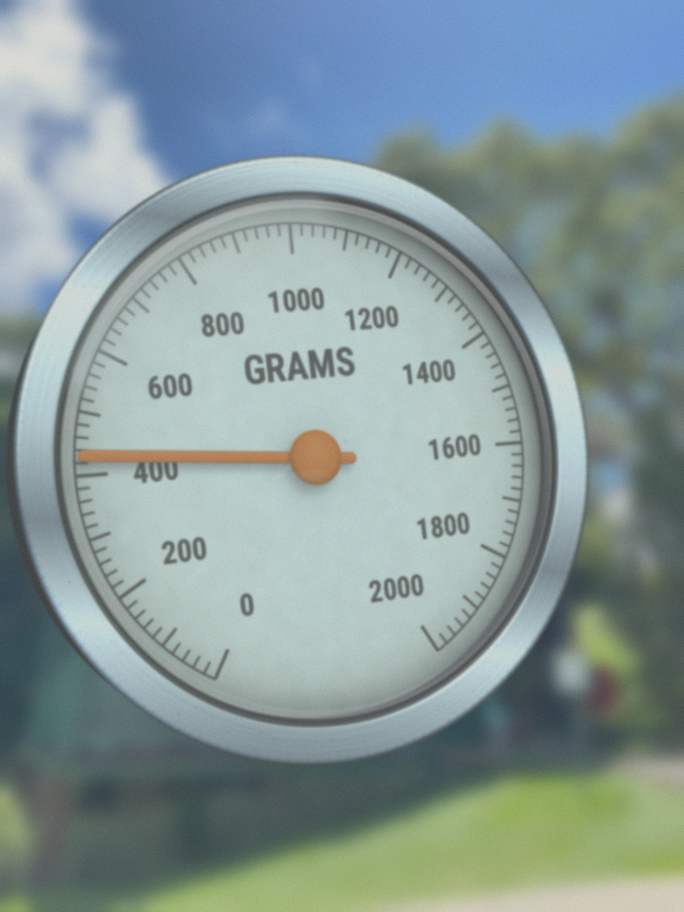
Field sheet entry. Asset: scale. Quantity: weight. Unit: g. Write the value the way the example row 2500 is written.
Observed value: 430
